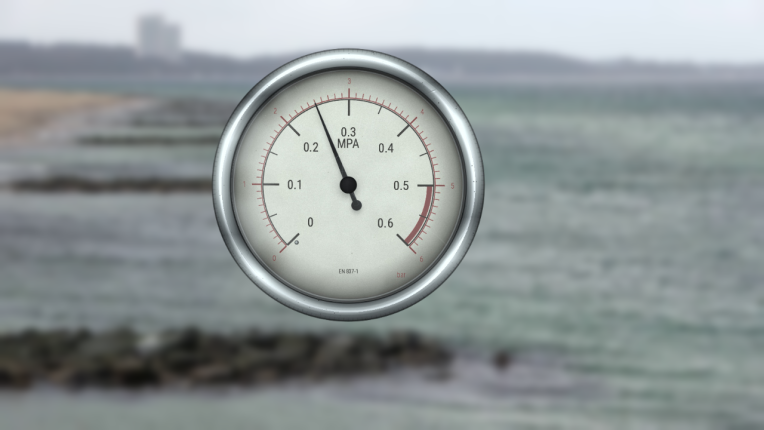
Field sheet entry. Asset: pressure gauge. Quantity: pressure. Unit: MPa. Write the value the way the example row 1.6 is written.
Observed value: 0.25
